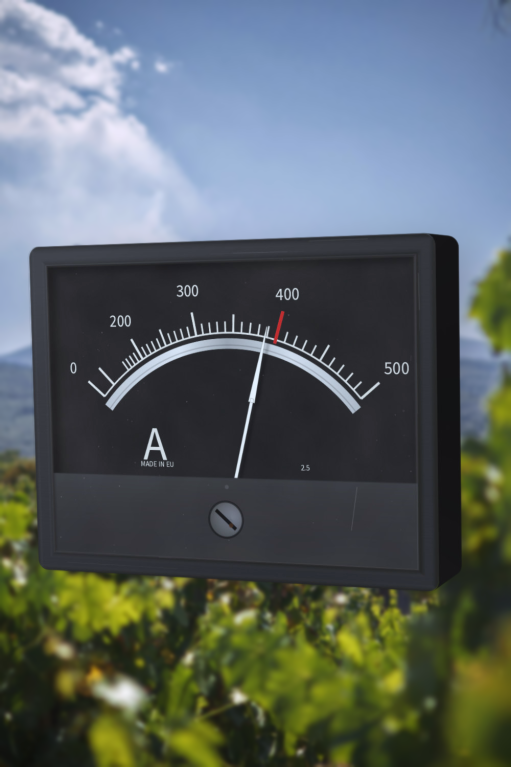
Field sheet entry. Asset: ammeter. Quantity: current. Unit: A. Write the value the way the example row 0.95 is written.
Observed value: 390
